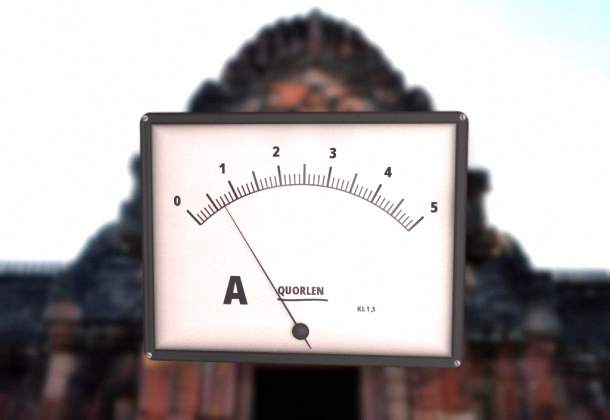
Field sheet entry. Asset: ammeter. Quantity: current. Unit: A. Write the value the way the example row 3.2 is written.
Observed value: 0.7
